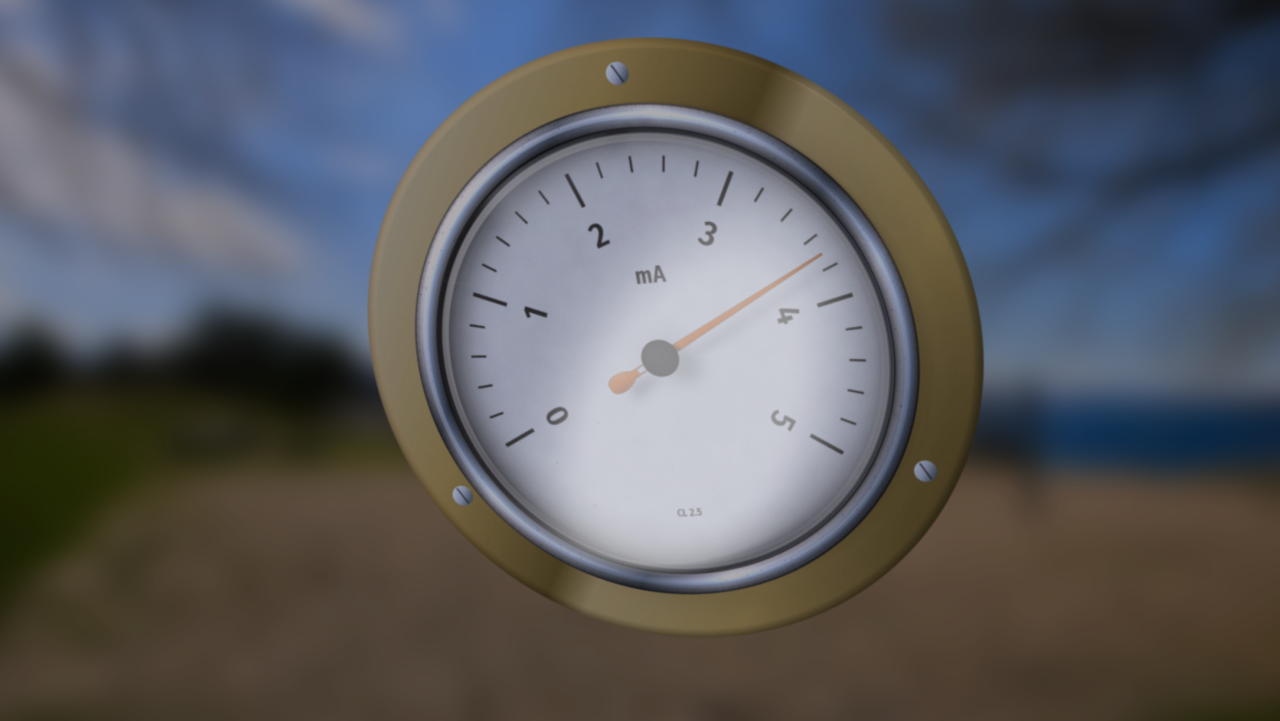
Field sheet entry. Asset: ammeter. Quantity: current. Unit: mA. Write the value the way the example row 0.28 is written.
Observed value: 3.7
